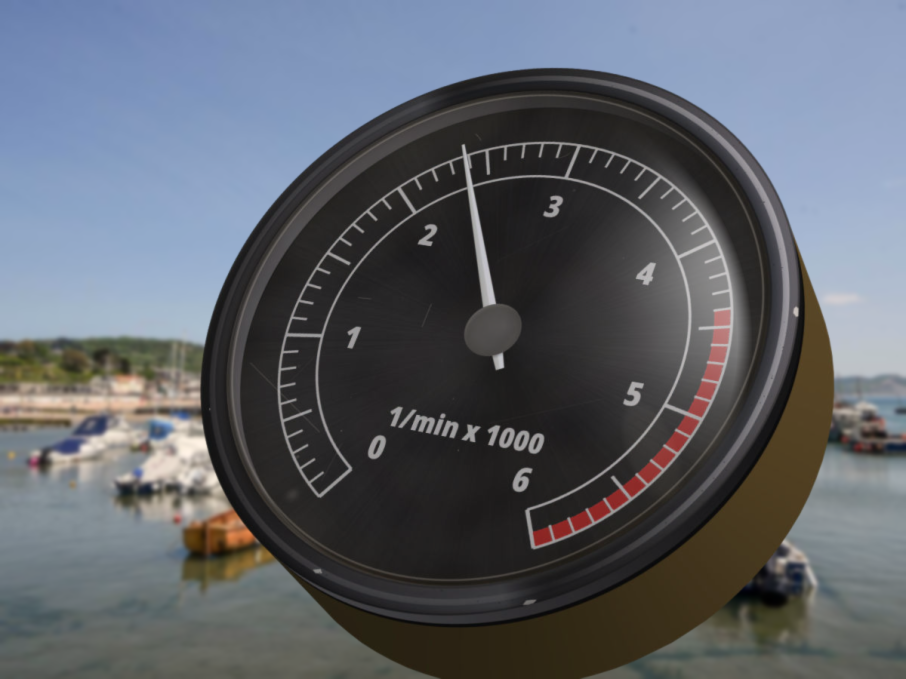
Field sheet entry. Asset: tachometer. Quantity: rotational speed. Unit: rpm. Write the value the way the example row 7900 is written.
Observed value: 2400
